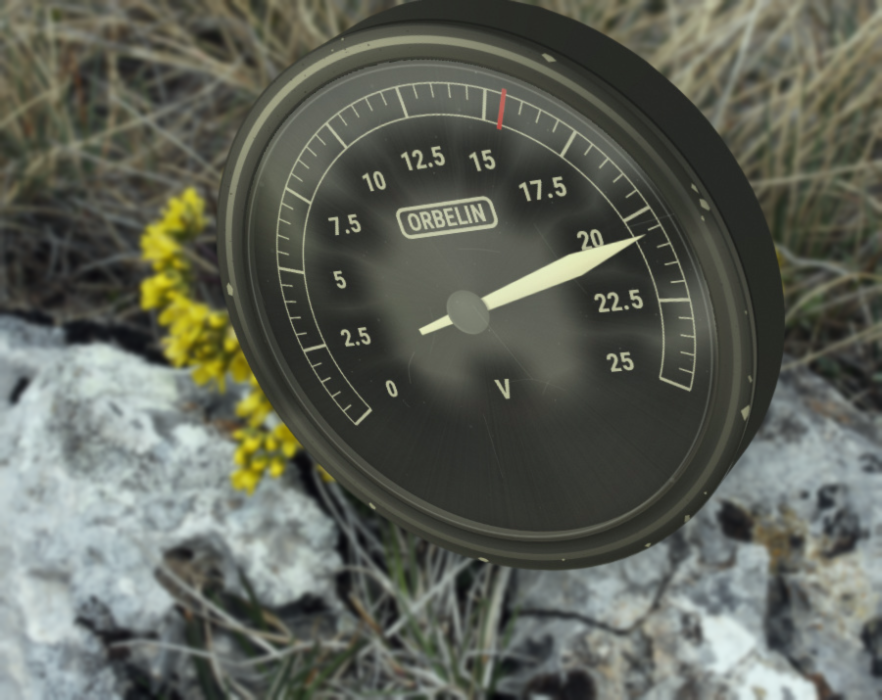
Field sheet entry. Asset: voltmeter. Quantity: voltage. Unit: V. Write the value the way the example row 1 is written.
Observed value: 20.5
